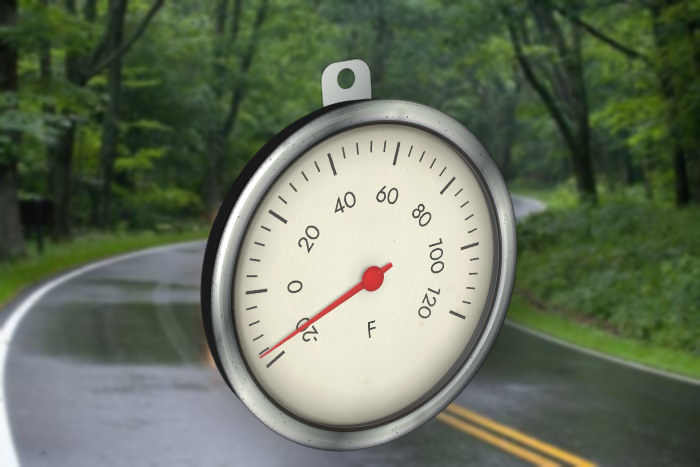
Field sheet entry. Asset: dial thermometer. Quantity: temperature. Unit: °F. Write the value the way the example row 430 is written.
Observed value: -16
